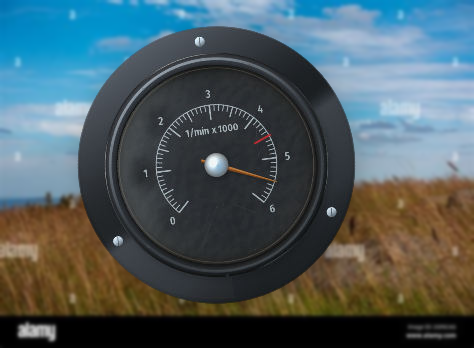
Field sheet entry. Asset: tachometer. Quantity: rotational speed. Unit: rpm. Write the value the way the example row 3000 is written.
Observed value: 5500
